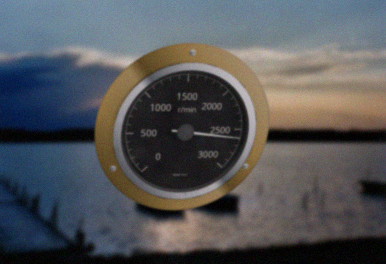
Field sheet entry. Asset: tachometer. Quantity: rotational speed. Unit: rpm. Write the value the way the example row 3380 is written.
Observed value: 2600
